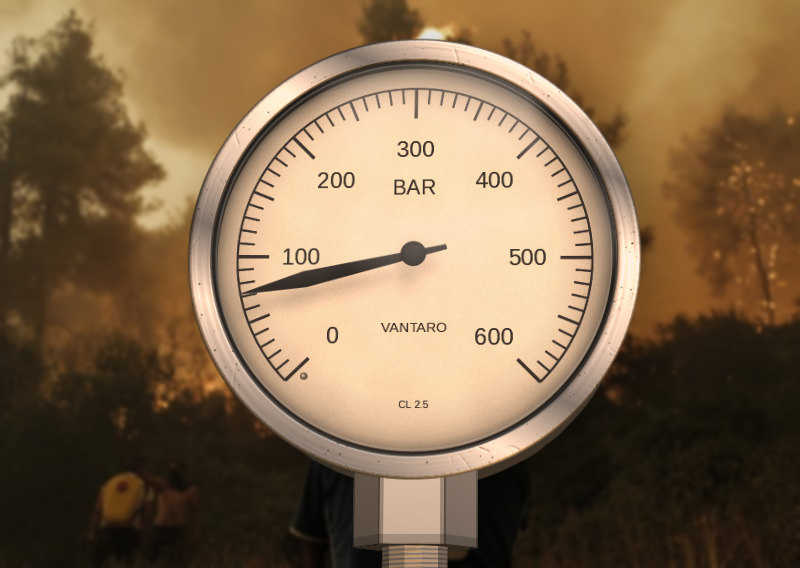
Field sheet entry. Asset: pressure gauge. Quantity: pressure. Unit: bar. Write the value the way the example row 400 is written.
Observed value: 70
